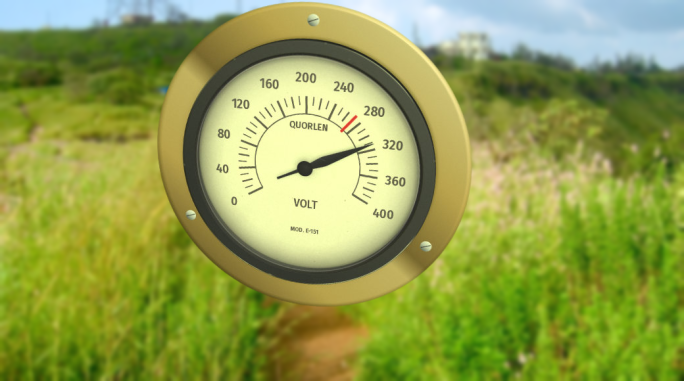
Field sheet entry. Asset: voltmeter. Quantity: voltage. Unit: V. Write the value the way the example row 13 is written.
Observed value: 310
